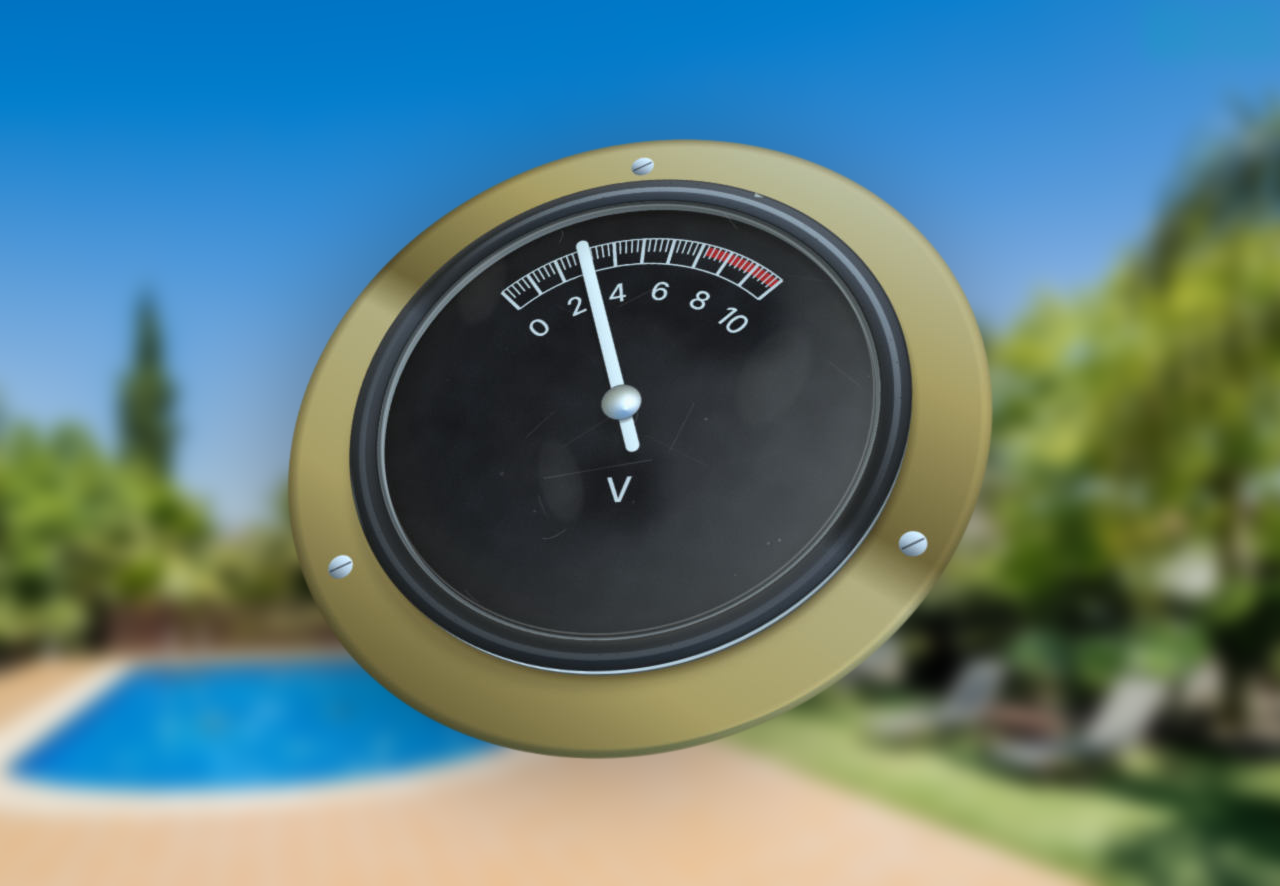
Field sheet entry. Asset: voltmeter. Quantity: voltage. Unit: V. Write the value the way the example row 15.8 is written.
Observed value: 3
